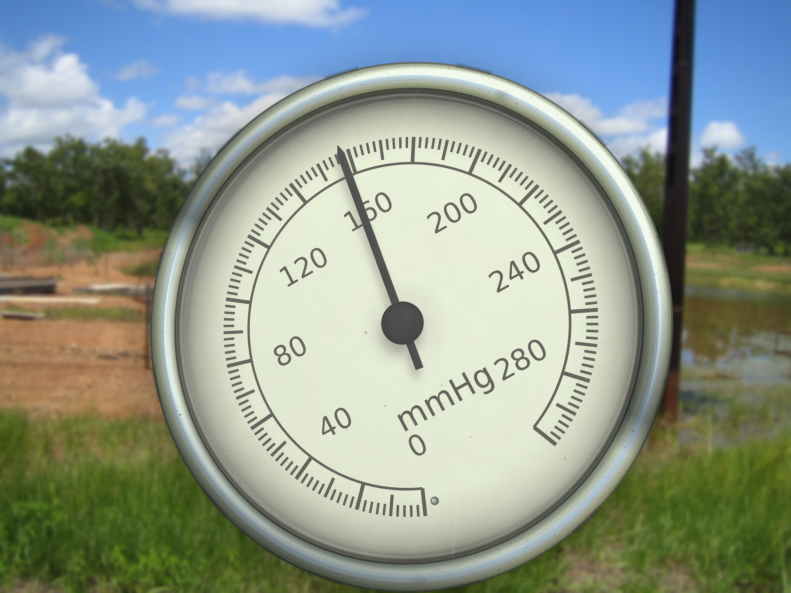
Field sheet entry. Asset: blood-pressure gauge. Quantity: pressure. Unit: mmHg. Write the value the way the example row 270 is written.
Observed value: 158
